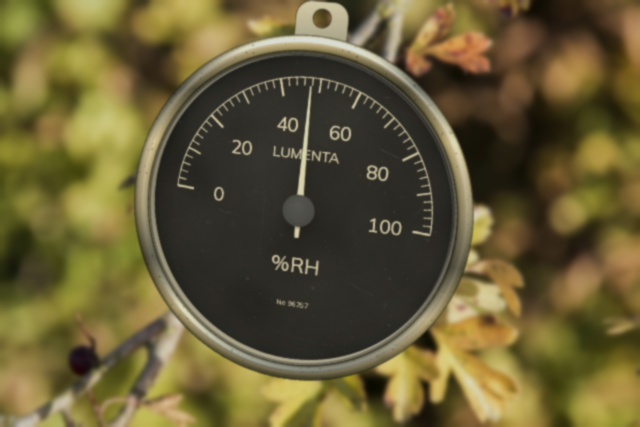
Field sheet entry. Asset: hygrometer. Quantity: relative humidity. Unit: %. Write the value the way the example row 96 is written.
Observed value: 48
